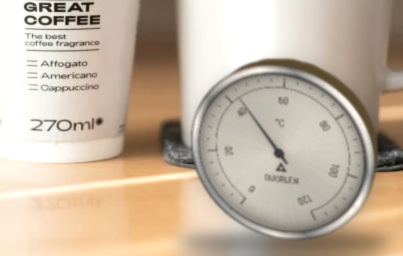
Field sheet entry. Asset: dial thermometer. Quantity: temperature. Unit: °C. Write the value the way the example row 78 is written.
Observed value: 44
